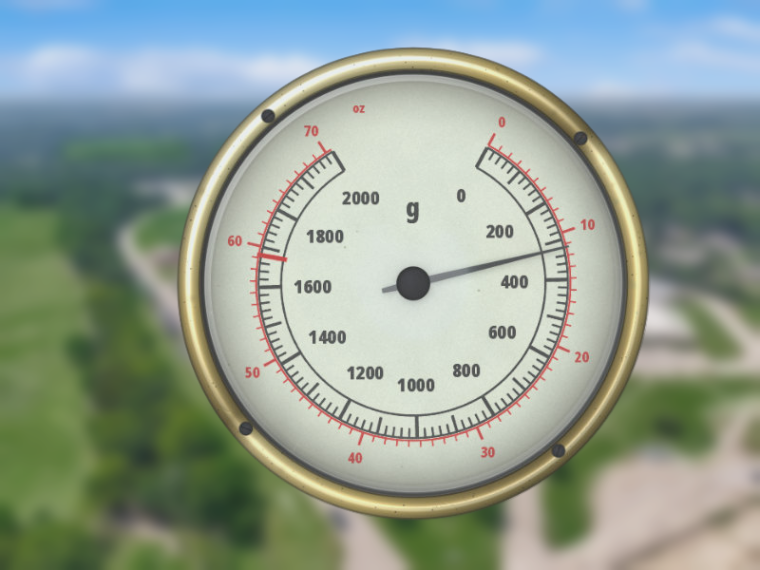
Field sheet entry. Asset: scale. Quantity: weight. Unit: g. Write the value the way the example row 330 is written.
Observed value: 320
